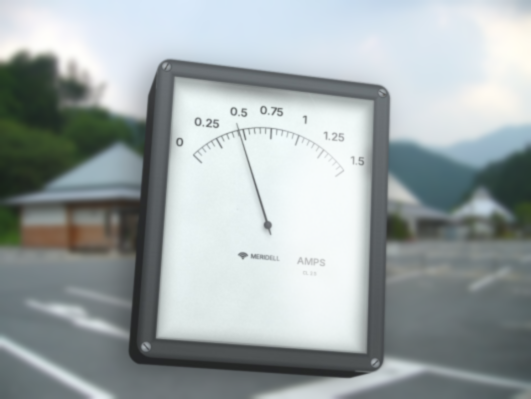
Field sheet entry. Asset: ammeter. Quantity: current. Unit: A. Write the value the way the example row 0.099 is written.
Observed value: 0.45
